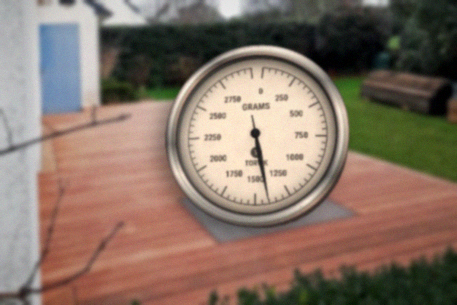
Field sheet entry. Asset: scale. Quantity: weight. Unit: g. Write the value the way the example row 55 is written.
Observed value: 1400
